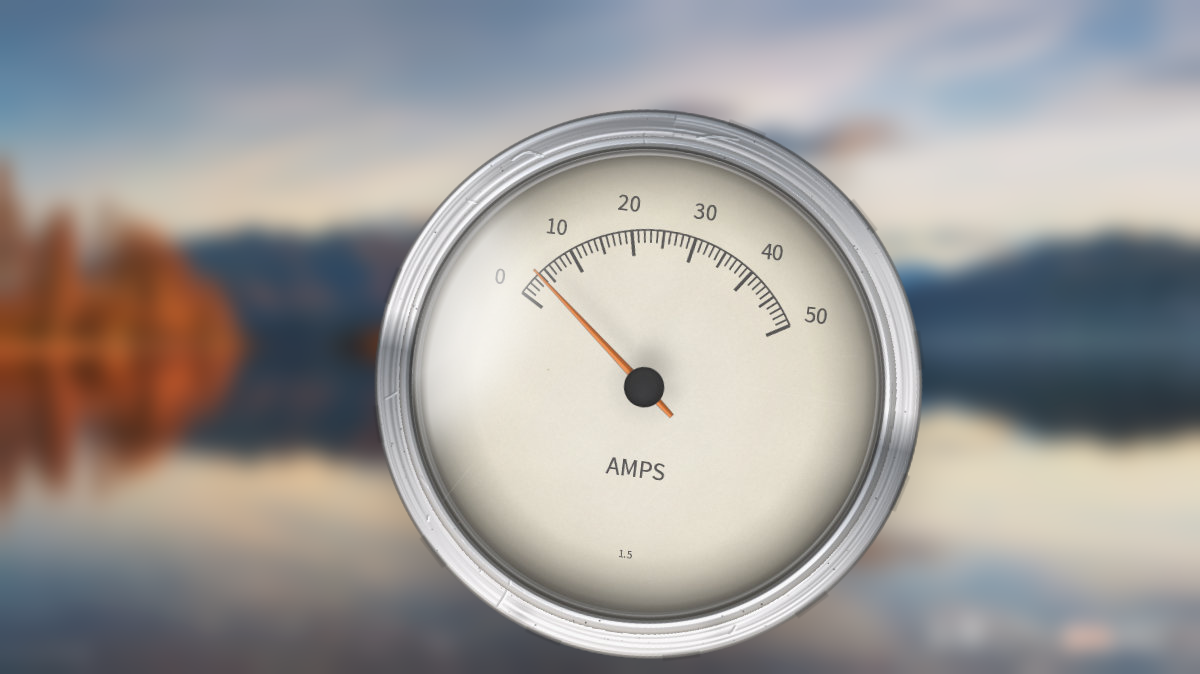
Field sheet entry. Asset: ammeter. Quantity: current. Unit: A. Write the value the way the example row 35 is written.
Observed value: 4
